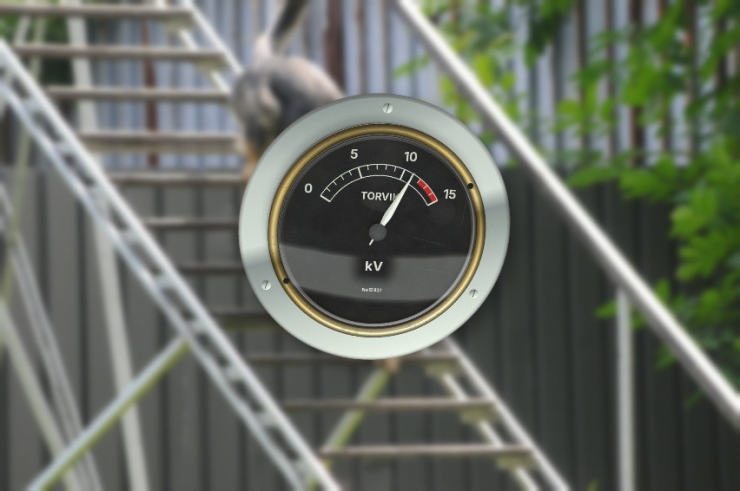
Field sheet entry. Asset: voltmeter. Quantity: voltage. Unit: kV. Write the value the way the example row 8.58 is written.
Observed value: 11
